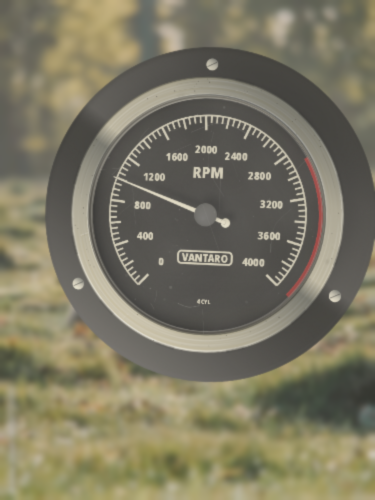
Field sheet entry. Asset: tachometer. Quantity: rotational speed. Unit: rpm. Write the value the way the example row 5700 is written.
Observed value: 1000
